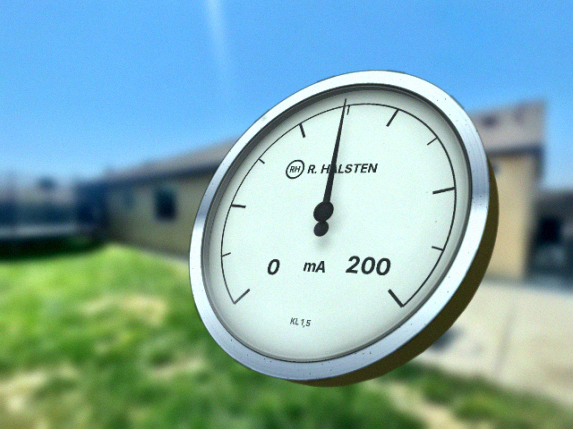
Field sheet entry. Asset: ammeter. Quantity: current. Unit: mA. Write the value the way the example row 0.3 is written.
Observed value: 100
